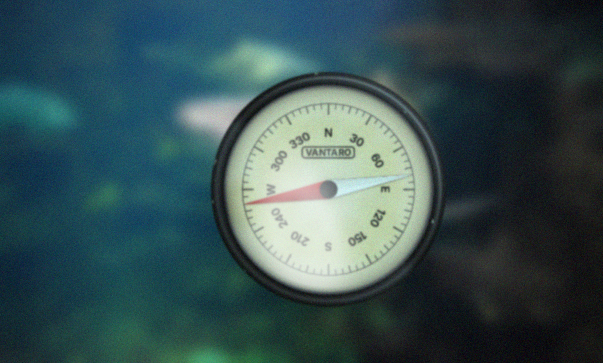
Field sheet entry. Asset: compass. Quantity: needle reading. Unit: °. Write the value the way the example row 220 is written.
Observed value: 260
